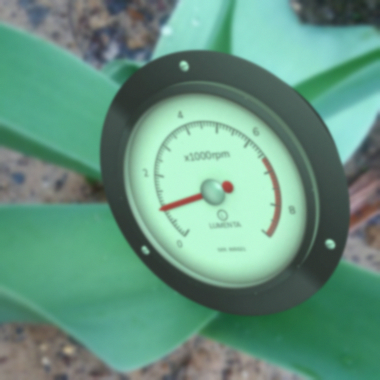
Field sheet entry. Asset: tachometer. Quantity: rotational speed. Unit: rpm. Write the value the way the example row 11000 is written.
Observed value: 1000
